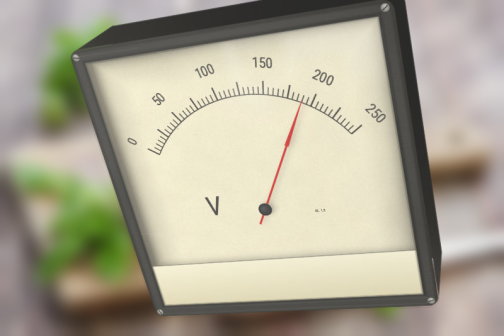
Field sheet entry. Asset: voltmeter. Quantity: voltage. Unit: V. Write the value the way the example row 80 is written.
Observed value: 190
